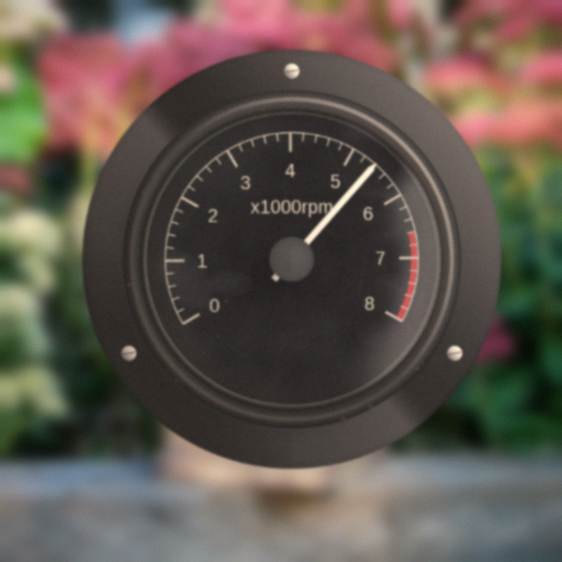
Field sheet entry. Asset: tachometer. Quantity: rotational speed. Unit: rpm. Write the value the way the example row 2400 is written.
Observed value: 5400
